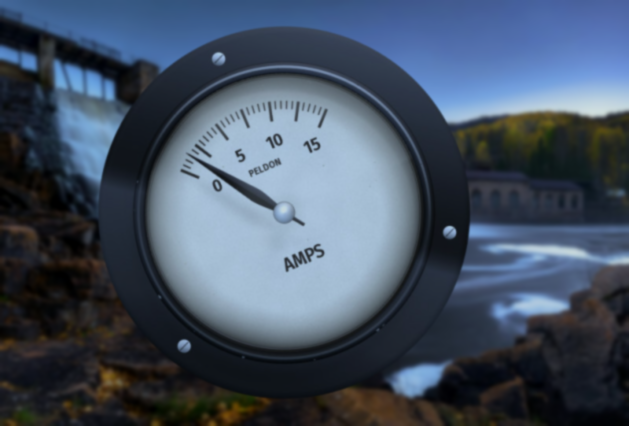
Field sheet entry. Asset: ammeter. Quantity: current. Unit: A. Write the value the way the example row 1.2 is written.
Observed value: 1.5
